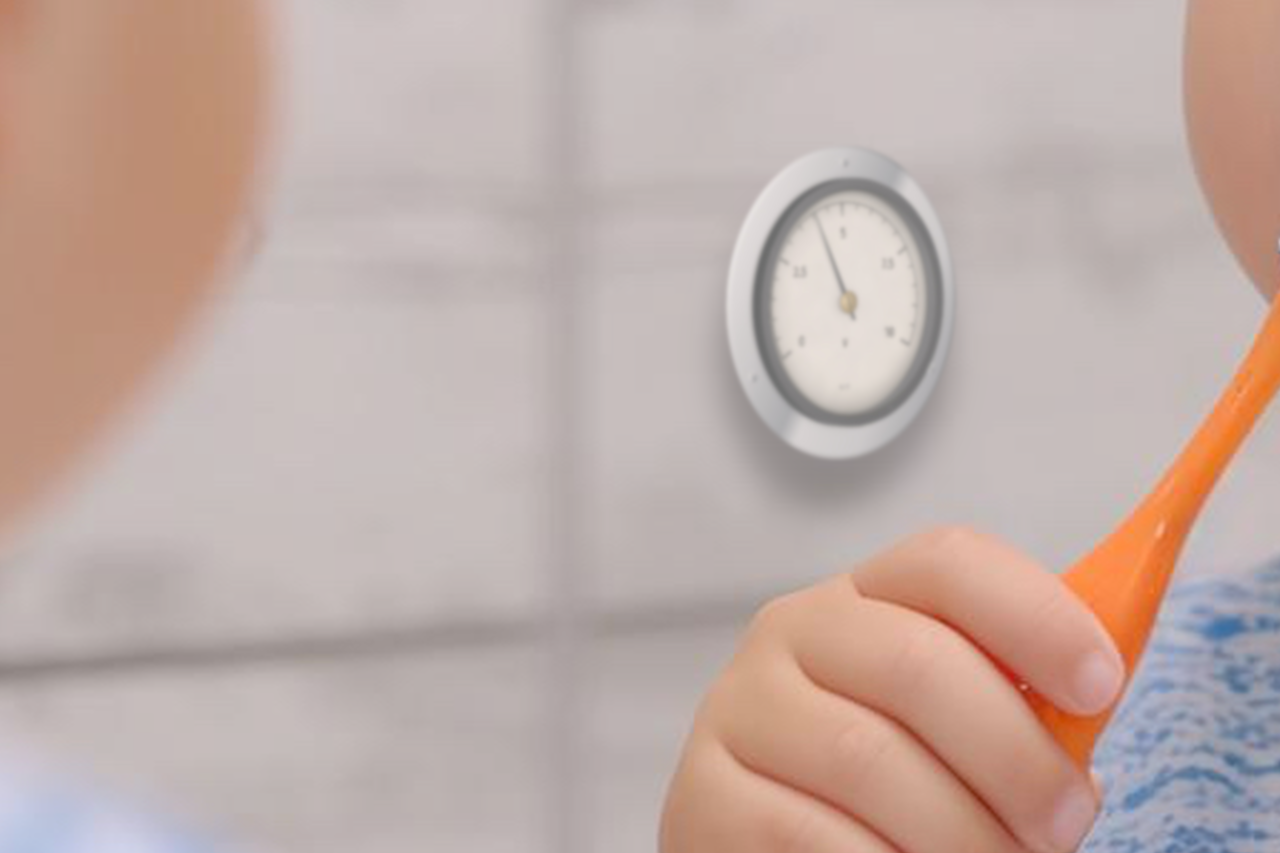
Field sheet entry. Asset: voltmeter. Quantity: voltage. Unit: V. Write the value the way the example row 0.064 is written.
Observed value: 4
